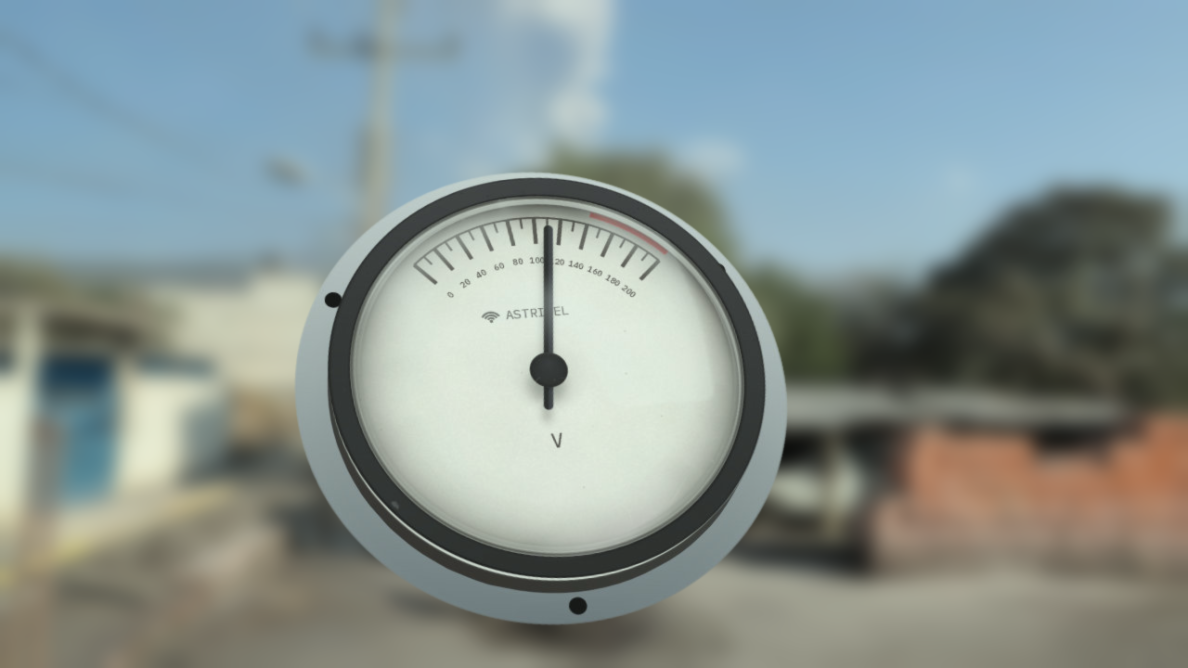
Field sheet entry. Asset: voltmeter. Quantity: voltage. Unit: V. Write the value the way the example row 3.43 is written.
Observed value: 110
